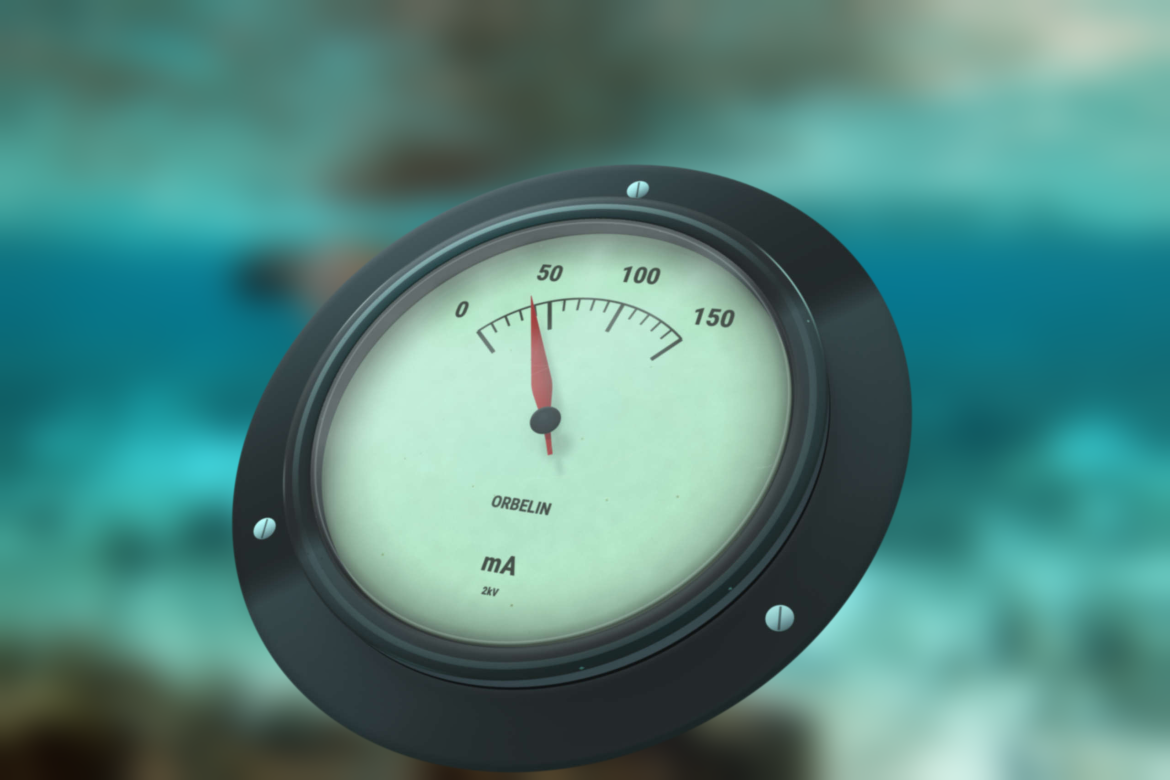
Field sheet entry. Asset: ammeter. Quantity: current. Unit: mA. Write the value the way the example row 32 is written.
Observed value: 40
